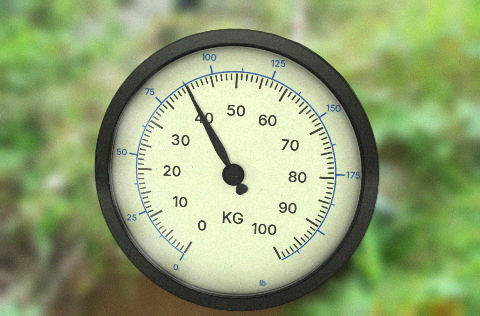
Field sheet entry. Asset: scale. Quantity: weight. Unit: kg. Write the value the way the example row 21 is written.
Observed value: 40
